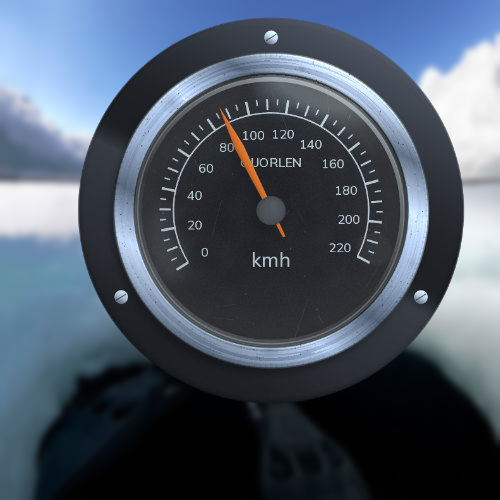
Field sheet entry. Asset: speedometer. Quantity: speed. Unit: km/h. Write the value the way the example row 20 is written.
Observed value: 87.5
